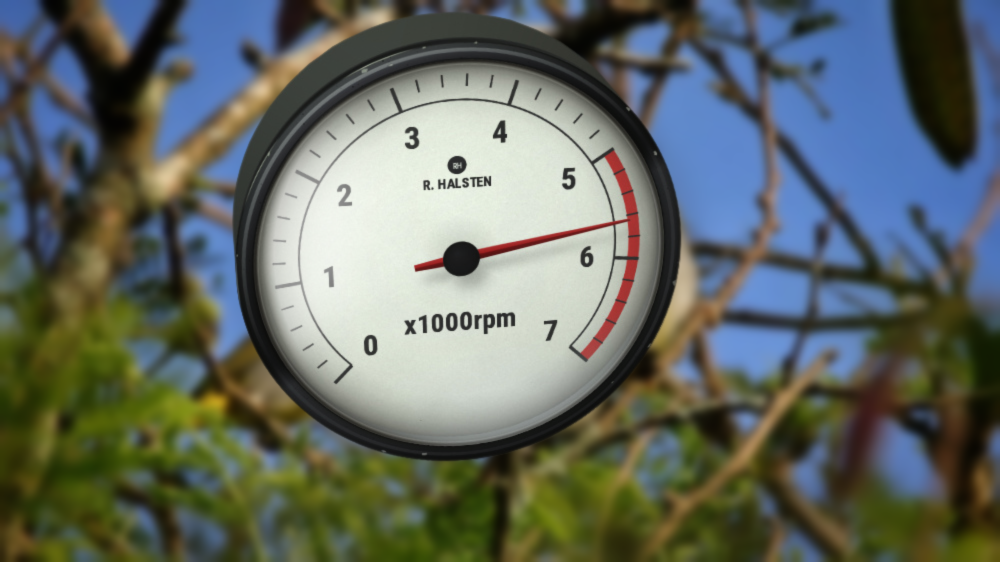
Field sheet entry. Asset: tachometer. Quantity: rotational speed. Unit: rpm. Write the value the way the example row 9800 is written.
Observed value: 5600
